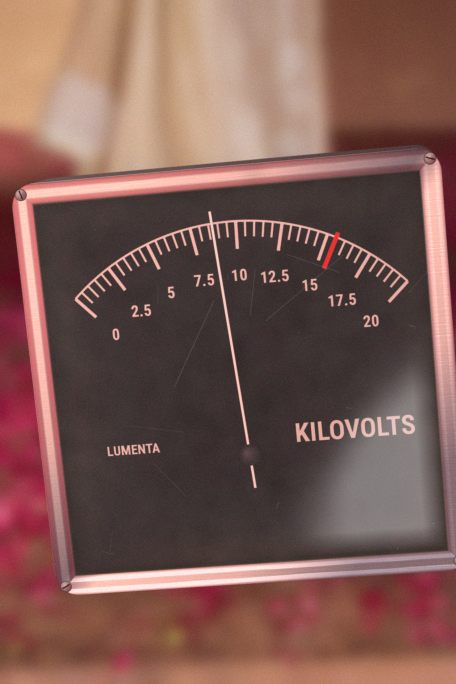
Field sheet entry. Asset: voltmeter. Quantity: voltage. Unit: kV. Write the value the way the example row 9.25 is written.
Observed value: 8.75
